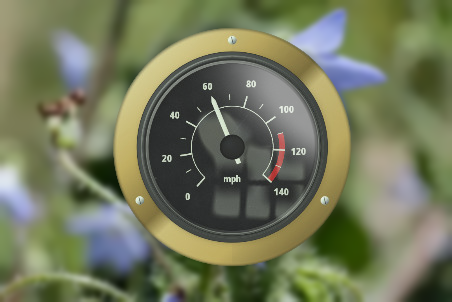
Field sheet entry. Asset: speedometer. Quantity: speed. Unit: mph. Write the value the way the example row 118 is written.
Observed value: 60
